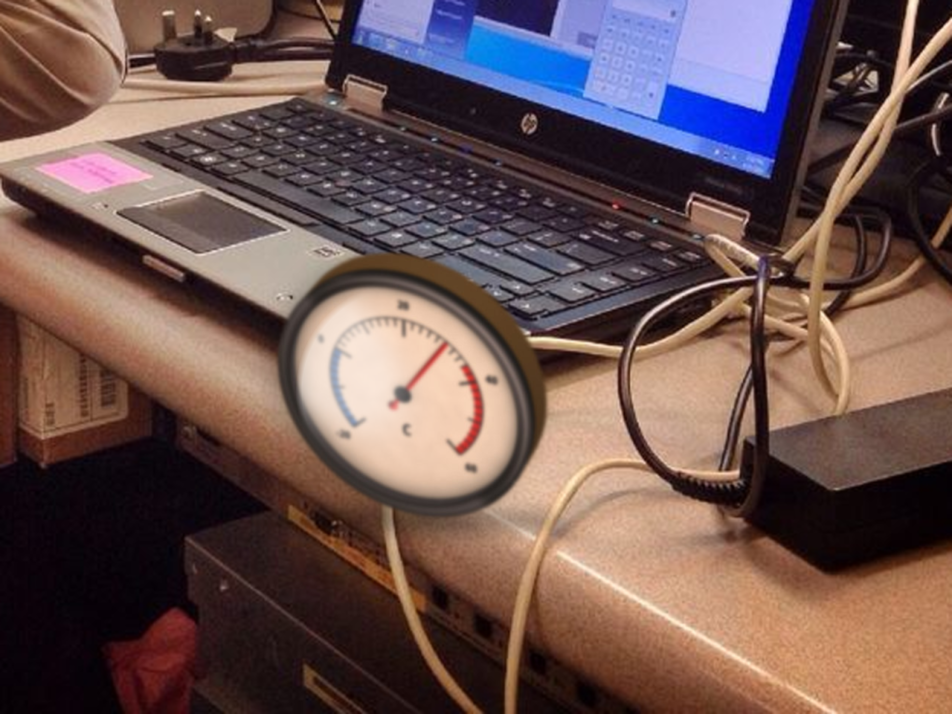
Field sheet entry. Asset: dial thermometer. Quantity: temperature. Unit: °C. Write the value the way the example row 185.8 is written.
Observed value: 30
